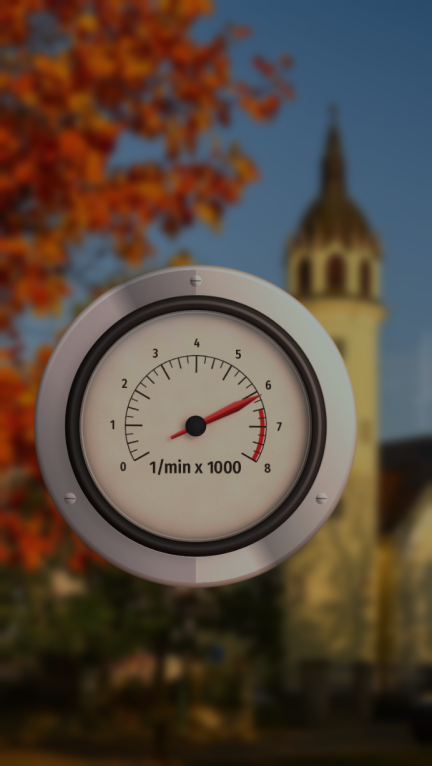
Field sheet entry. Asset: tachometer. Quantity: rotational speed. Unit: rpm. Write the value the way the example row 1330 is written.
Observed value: 6125
